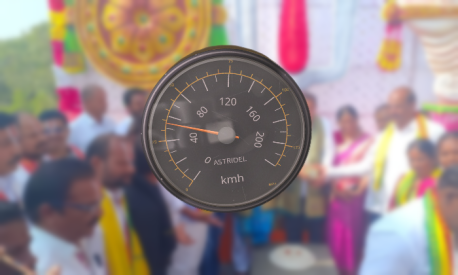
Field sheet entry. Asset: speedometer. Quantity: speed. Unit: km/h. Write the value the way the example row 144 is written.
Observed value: 55
